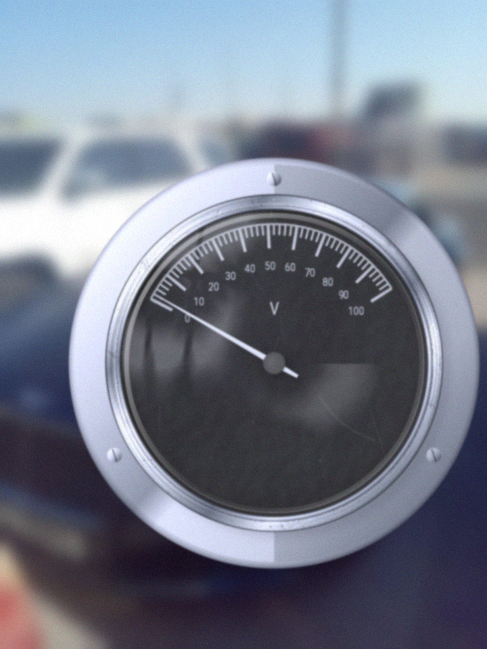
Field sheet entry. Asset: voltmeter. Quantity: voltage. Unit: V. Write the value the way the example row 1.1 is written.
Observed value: 2
